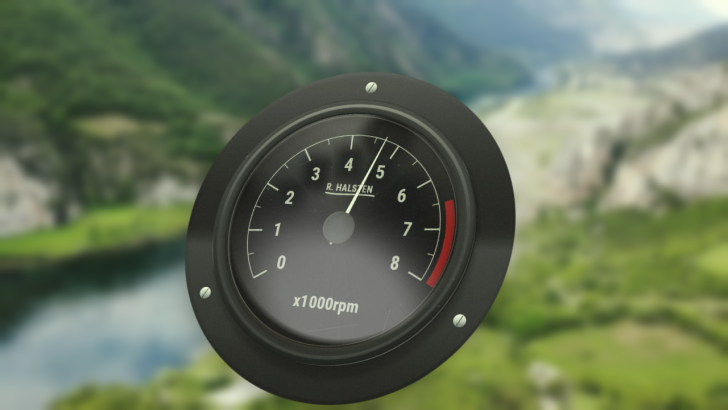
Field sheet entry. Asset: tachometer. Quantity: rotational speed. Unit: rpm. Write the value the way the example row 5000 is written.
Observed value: 4750
